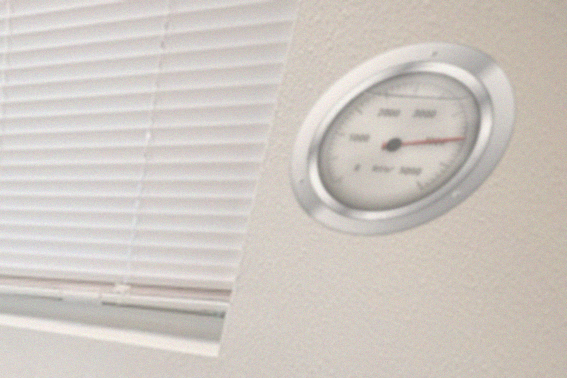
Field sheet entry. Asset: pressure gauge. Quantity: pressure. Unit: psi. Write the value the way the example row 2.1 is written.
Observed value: 4000
